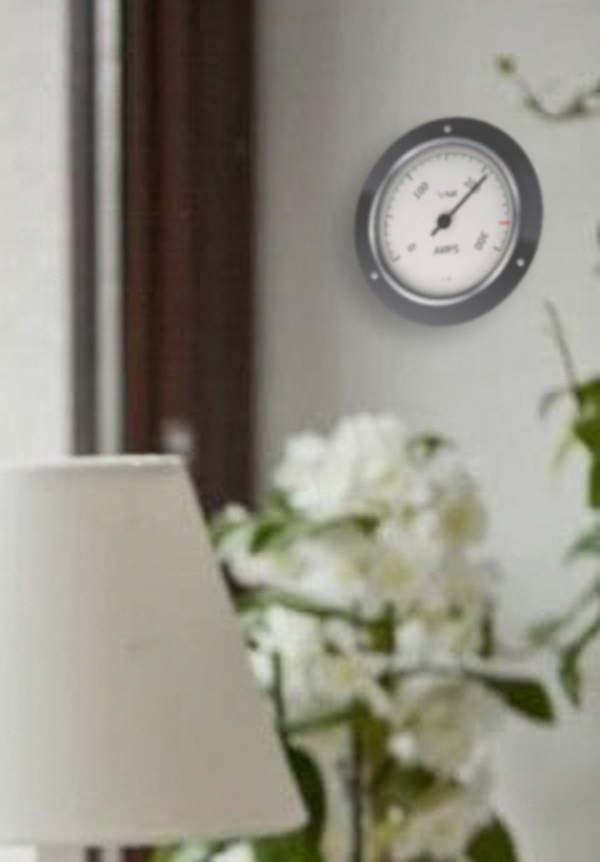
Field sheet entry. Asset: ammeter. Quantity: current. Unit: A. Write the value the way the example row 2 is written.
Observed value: 210
